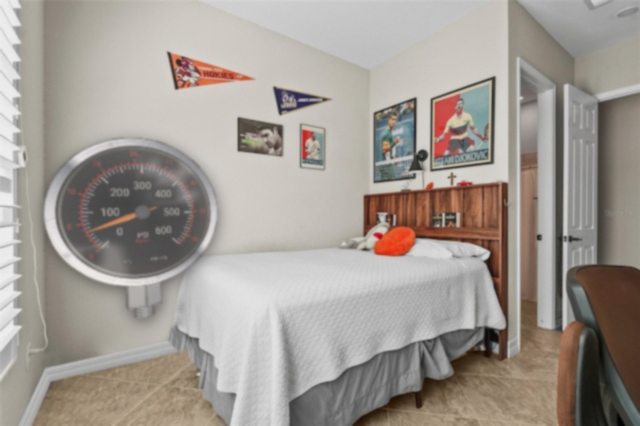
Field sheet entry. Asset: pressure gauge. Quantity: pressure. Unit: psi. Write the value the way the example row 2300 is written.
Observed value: 50
